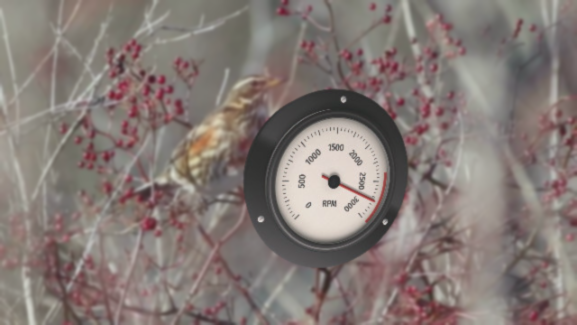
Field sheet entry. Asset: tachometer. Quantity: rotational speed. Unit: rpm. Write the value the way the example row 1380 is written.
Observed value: 2750
